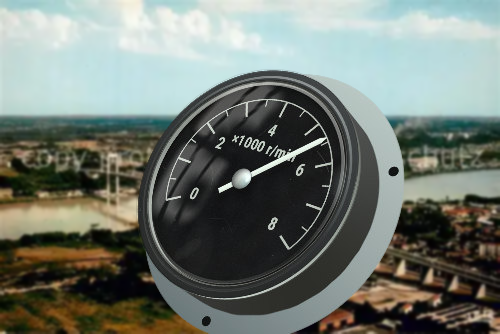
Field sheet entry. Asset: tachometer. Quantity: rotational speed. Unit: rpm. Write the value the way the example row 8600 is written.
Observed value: 5500
